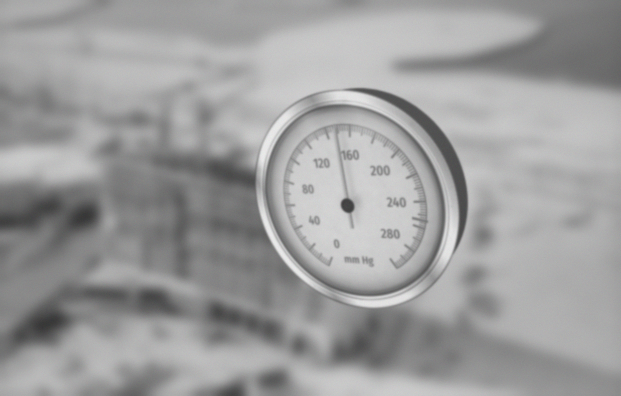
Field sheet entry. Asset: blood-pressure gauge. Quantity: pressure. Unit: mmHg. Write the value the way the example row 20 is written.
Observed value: 150
